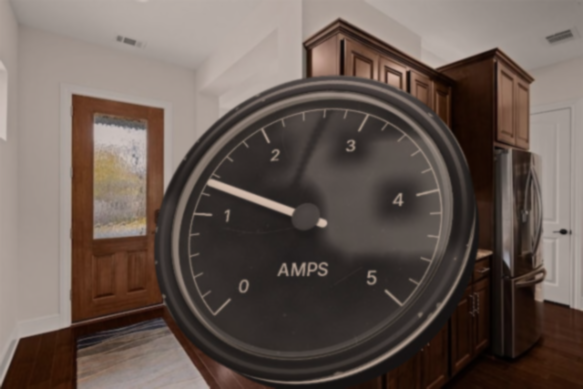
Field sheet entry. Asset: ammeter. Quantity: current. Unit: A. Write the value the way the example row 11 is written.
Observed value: 1.3
